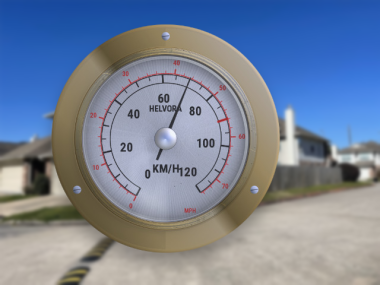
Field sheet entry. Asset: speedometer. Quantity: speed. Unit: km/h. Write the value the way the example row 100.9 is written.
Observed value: 70
